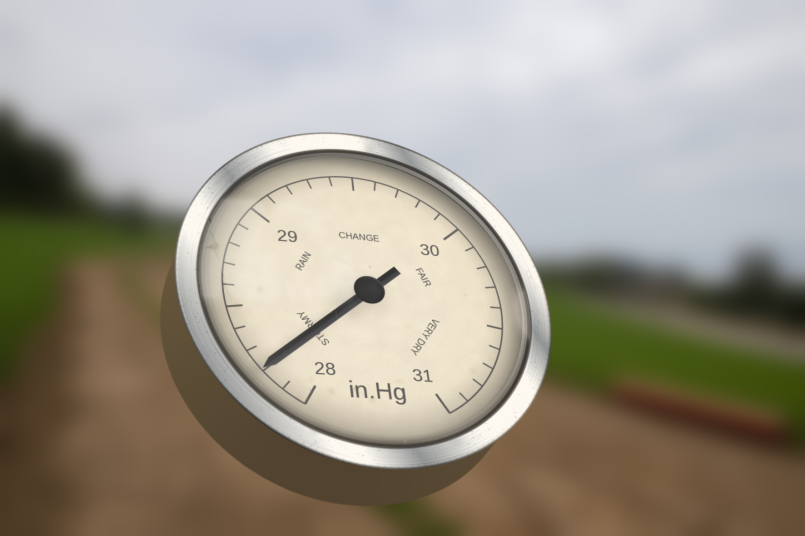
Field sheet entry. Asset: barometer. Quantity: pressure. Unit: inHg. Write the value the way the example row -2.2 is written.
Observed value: 28.2
